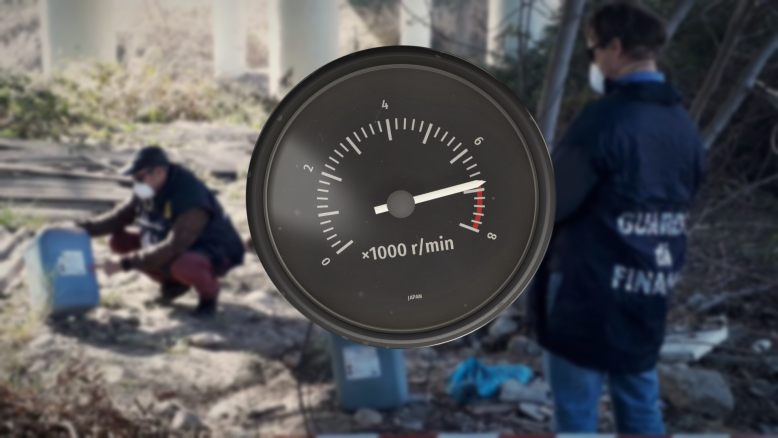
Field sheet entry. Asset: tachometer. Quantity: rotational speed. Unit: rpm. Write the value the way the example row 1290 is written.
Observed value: 6800
